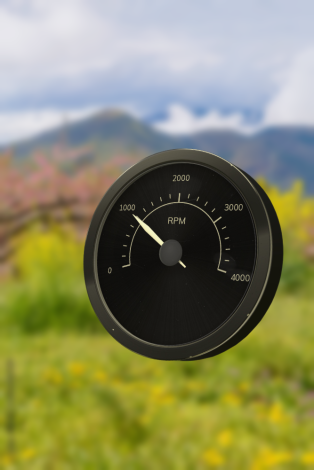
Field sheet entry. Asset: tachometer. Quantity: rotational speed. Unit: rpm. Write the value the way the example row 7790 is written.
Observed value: 1000
